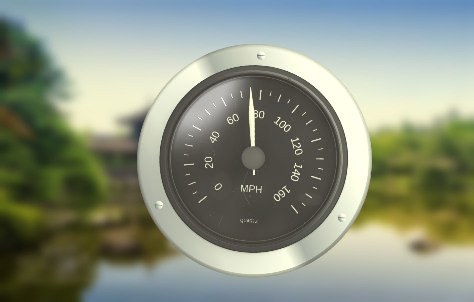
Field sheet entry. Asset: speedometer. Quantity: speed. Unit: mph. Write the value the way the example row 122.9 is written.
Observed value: 75
